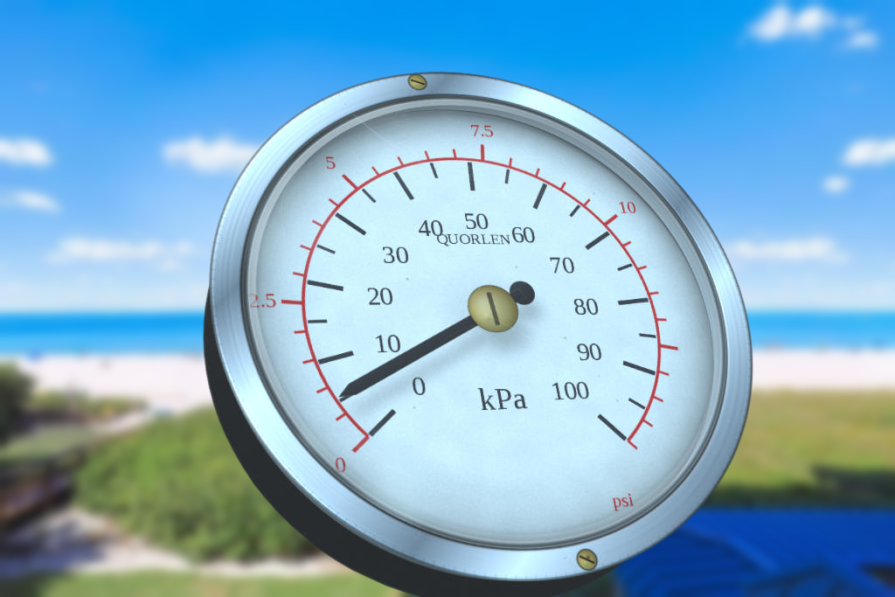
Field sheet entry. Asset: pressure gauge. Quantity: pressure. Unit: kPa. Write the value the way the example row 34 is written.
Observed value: 5
